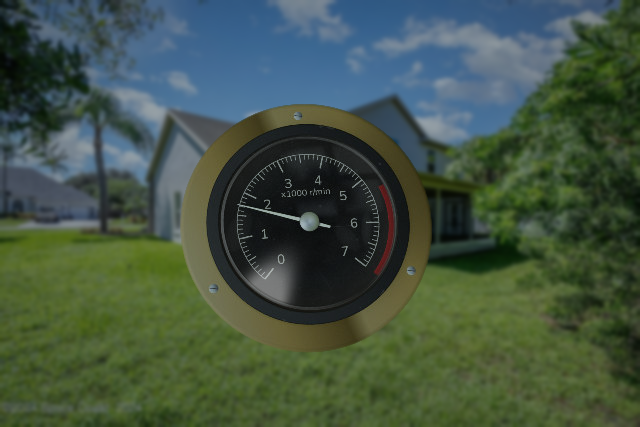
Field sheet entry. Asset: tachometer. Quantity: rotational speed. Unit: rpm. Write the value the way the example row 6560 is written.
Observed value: 1700
